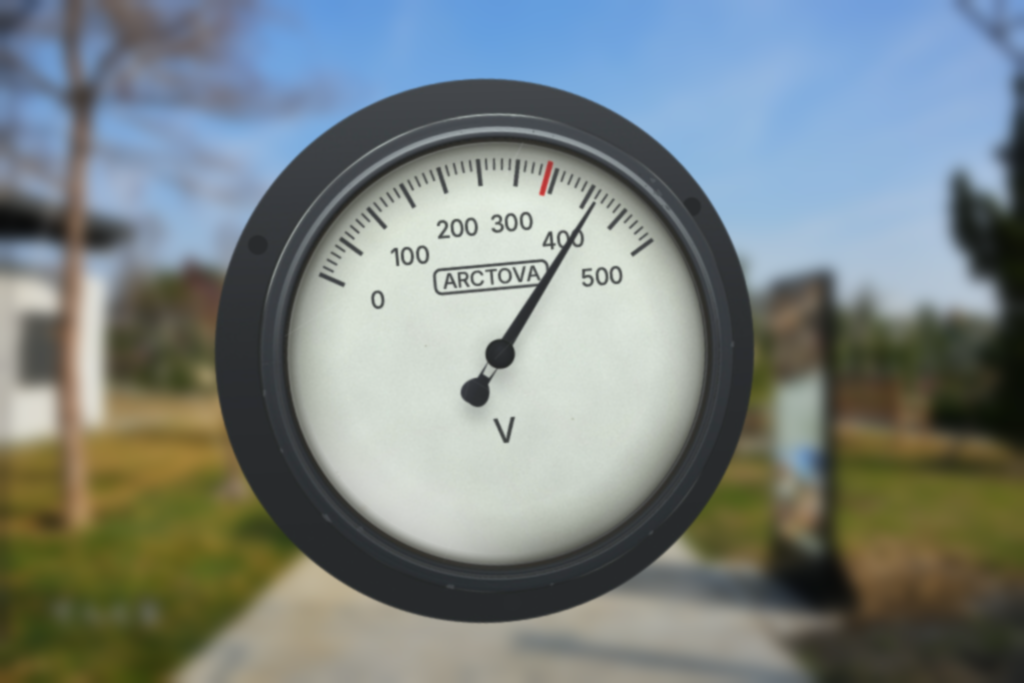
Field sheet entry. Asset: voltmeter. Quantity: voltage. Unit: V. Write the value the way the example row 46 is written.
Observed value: 410
